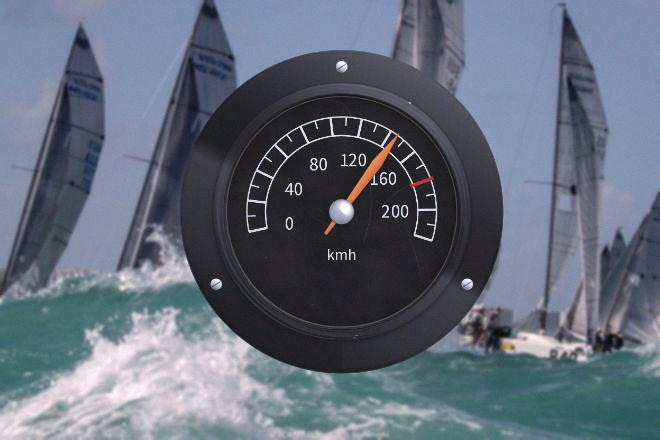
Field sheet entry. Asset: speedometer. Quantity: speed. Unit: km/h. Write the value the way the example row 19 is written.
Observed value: 145
